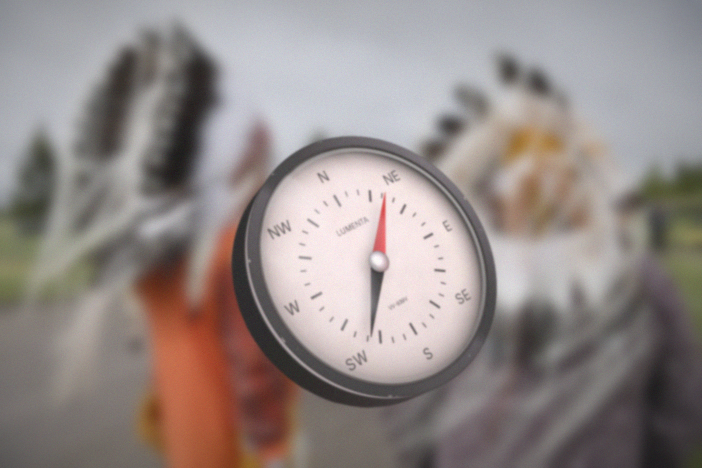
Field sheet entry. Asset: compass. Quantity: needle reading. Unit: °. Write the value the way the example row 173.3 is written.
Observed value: 40
